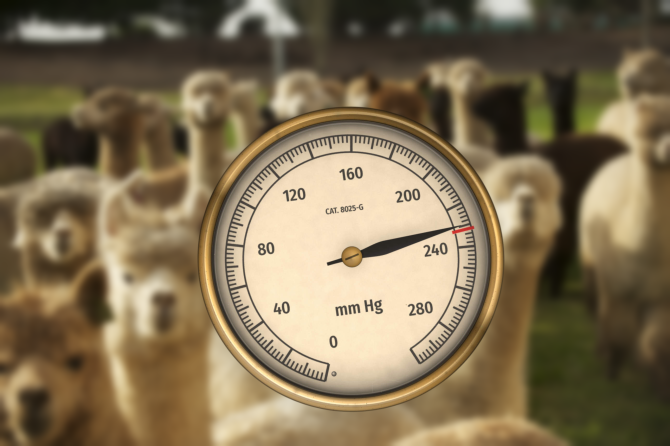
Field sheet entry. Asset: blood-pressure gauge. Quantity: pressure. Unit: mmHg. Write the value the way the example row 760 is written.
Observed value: 230
